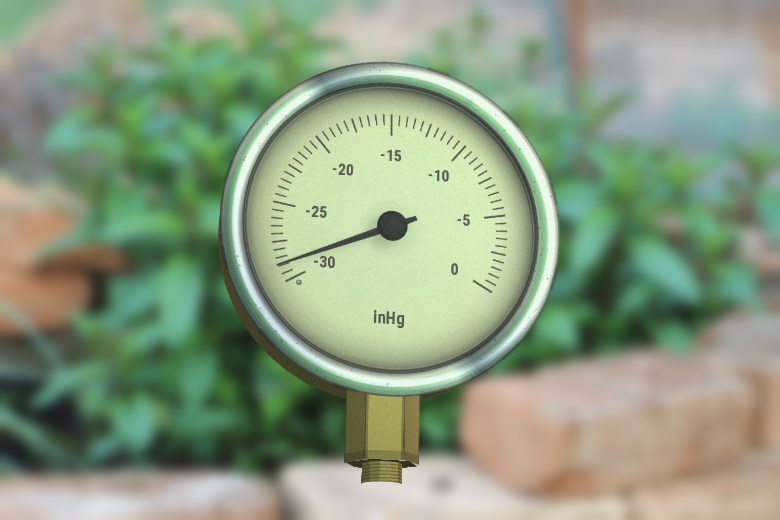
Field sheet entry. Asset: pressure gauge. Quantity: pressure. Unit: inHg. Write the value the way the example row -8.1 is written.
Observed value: -29
